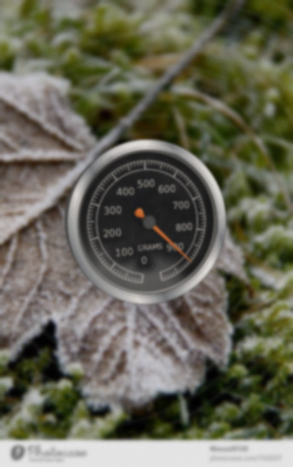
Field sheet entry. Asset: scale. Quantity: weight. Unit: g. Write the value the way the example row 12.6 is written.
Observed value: 900
